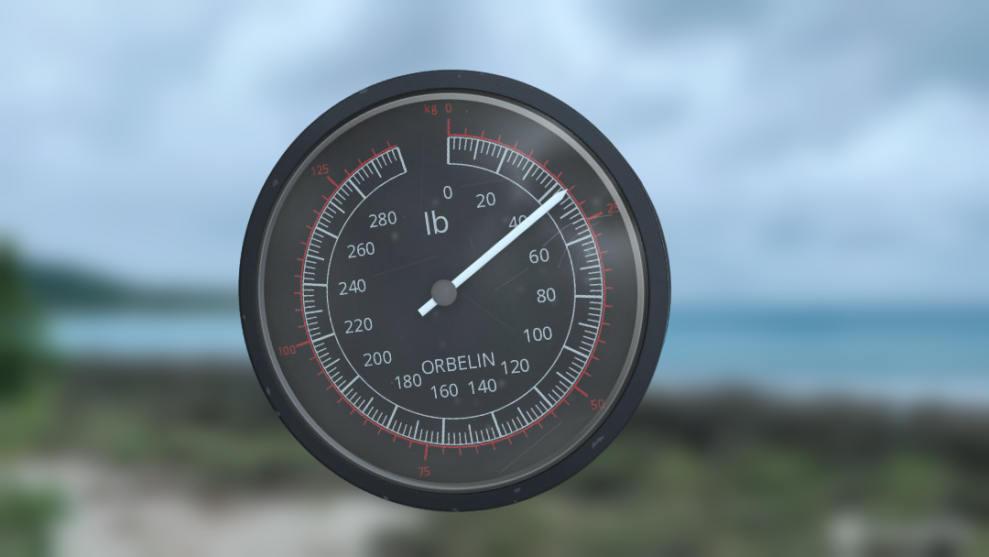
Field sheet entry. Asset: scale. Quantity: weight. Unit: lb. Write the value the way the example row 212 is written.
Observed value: 44
